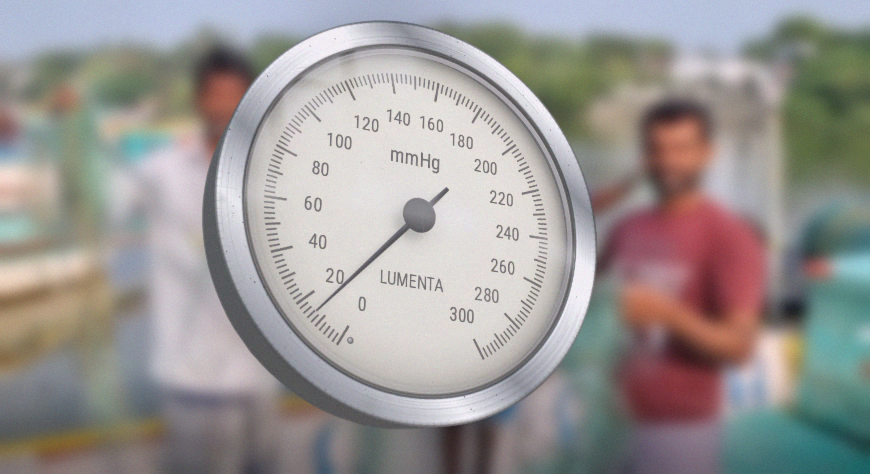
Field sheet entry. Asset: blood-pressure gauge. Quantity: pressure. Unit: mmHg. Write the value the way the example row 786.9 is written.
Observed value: 14
